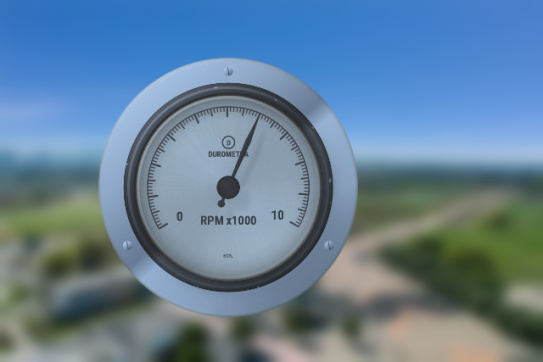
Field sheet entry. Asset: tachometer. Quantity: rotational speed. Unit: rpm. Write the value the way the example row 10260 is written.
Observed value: 6000
